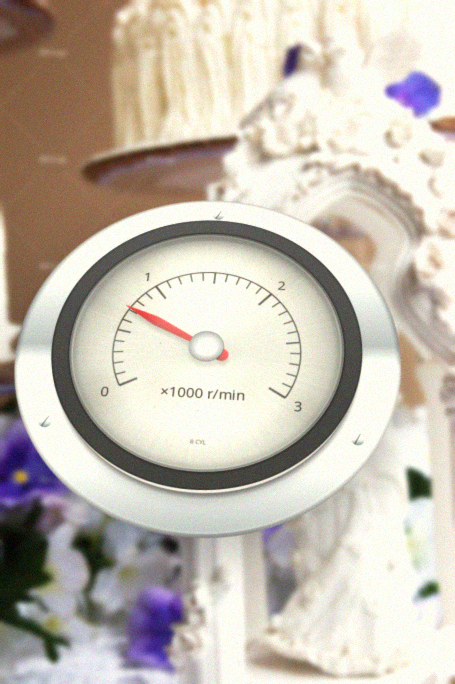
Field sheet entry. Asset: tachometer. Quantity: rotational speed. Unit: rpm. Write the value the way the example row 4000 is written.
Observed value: 700
